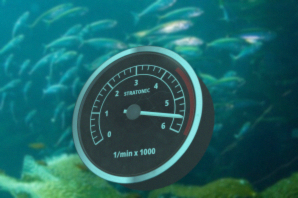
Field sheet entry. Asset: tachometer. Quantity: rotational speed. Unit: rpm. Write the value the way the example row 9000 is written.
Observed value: 5600
